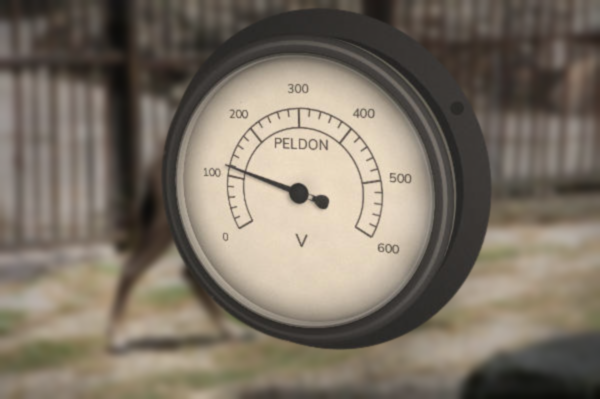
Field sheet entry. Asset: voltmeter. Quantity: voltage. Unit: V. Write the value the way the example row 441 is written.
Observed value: 120
